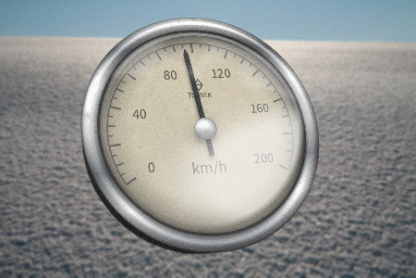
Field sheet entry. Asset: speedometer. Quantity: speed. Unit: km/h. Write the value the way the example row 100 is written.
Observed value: 95
